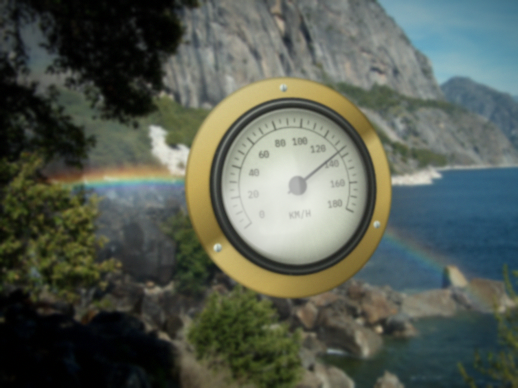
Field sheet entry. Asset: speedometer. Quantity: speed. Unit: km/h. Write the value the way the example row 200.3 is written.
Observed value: 135
